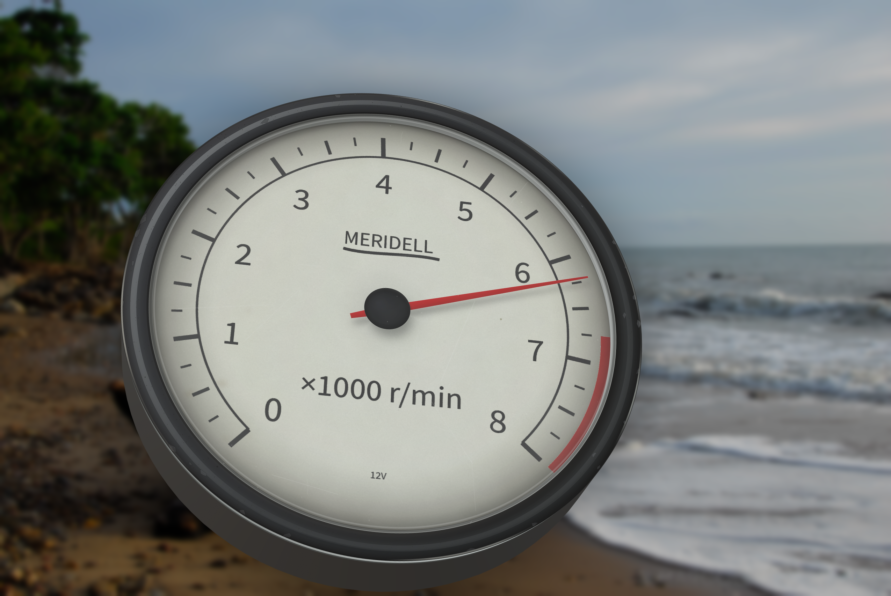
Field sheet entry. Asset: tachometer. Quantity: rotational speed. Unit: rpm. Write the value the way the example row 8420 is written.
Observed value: 6250
